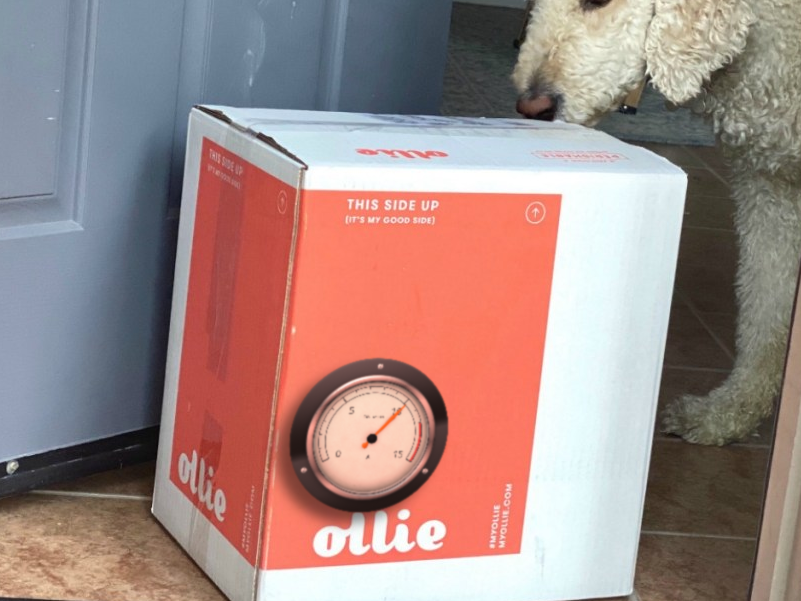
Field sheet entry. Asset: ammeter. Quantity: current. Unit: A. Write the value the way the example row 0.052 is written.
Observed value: 10
